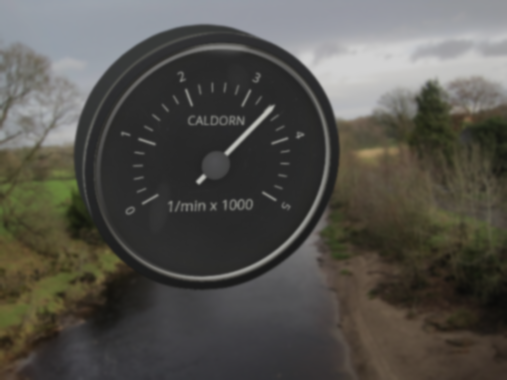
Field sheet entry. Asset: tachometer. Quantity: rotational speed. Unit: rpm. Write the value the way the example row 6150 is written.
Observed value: 3400
